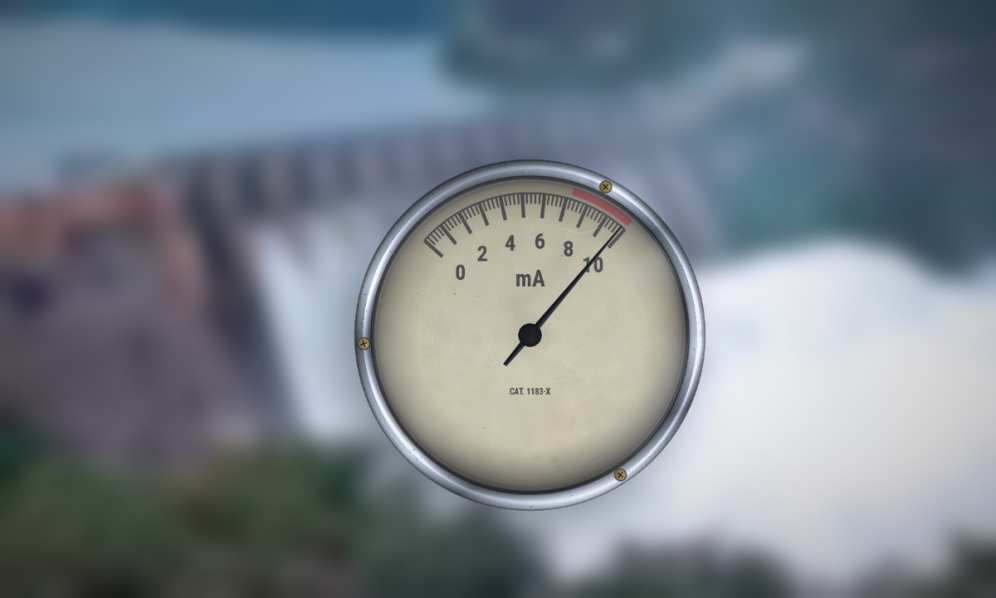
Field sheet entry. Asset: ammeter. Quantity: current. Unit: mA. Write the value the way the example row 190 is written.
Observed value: 9.8
